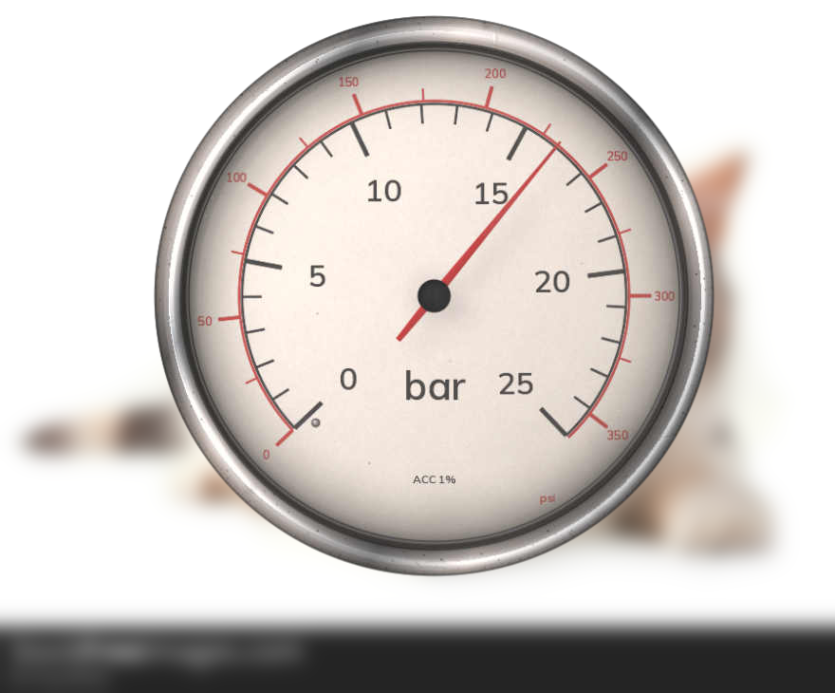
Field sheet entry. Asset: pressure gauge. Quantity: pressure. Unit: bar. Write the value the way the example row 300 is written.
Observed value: 16
